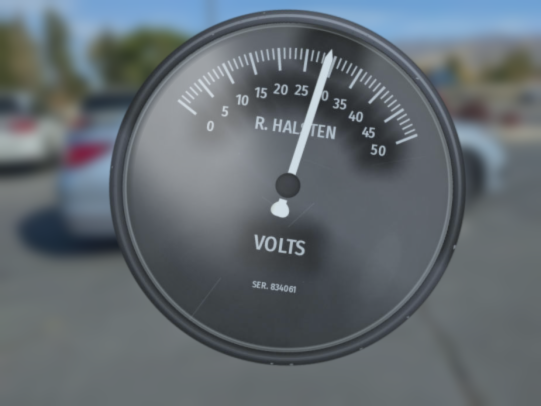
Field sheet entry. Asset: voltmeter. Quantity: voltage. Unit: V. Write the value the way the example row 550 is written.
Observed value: 29
